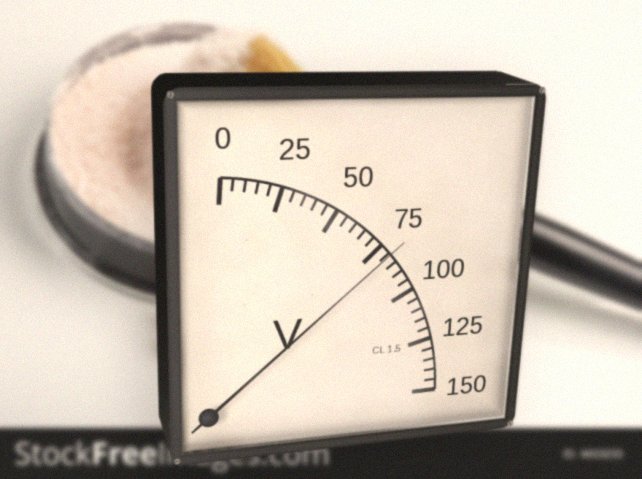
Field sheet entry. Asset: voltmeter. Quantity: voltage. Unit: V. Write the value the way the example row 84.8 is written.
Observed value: 80
